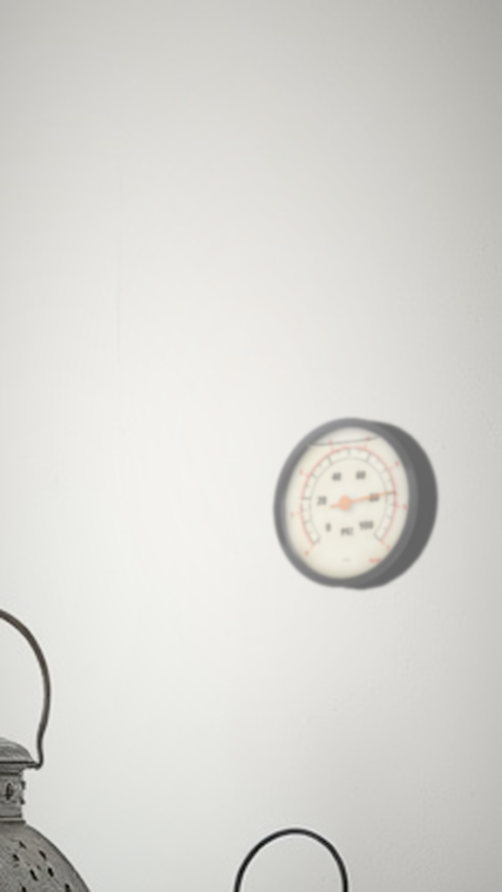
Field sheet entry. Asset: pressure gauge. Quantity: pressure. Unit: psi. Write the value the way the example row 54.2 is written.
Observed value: 80
